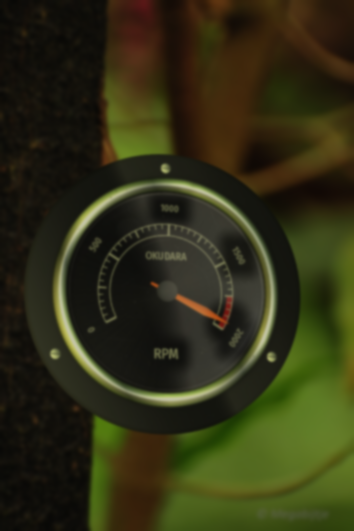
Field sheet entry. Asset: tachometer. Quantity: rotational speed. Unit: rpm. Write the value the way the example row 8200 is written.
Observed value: 1950
